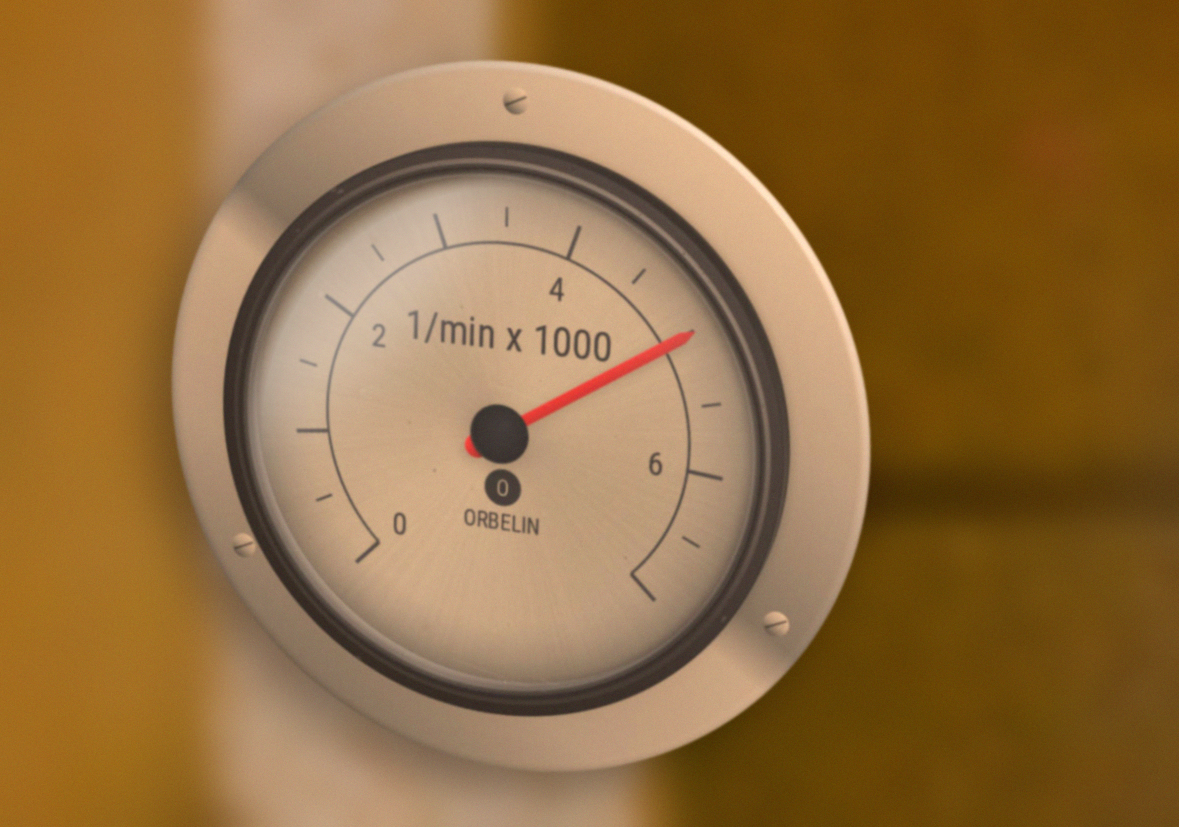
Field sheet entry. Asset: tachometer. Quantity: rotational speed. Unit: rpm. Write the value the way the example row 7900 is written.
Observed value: 5000
